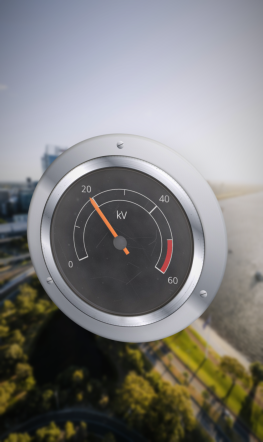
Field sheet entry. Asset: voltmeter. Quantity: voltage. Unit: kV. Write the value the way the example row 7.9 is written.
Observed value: 20
